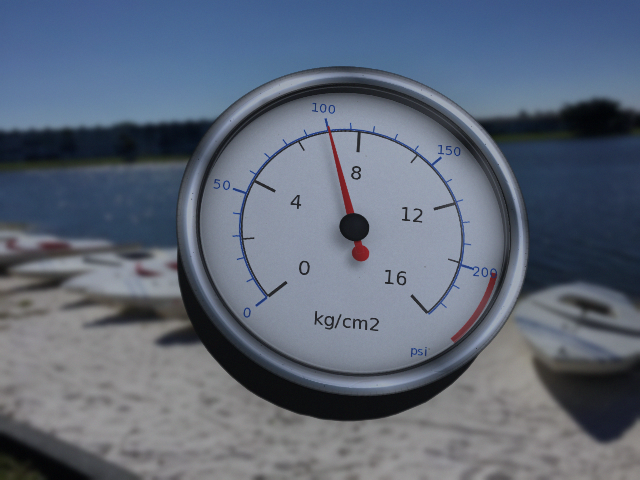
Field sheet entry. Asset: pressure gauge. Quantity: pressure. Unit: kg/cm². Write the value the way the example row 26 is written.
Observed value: 7
